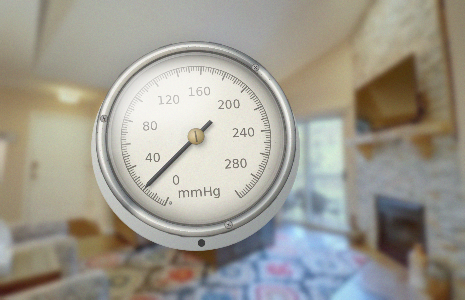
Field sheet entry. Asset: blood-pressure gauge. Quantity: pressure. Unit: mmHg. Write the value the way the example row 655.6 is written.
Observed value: 20
